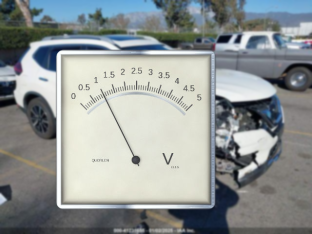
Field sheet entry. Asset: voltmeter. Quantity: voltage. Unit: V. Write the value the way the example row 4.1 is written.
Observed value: 1
